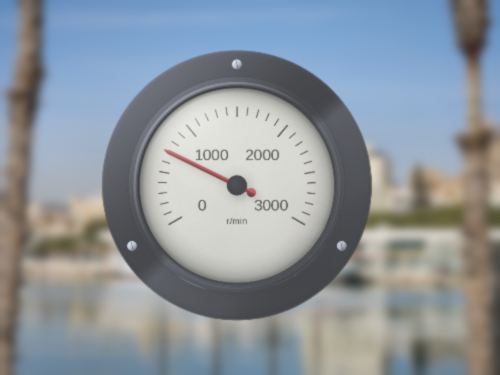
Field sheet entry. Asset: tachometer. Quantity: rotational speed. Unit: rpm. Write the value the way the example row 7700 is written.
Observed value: 700
